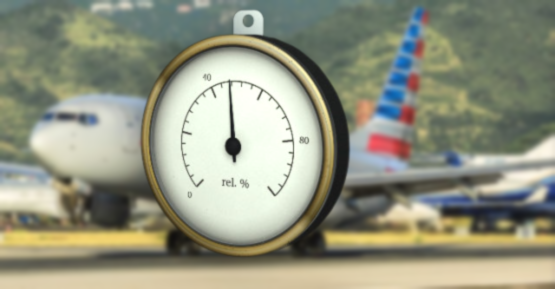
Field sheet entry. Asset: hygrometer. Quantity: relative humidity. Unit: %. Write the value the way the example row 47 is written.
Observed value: 48
